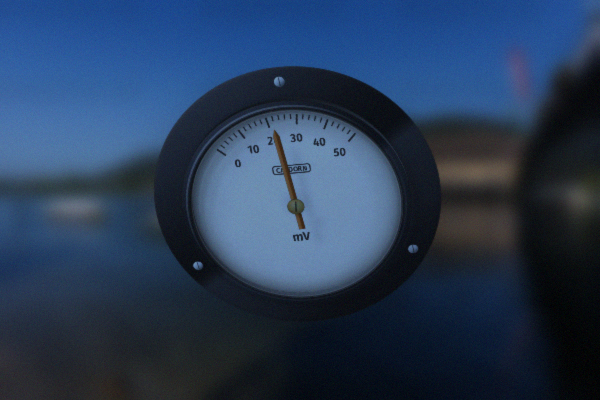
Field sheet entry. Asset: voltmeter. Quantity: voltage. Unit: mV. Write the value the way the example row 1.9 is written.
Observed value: 22
